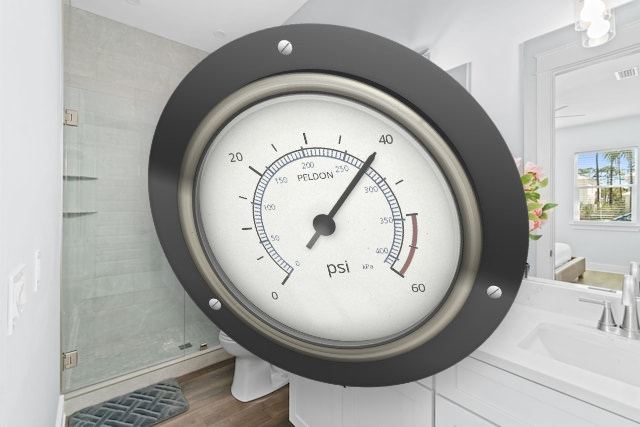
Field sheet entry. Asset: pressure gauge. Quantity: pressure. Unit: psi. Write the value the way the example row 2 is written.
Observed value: 40
